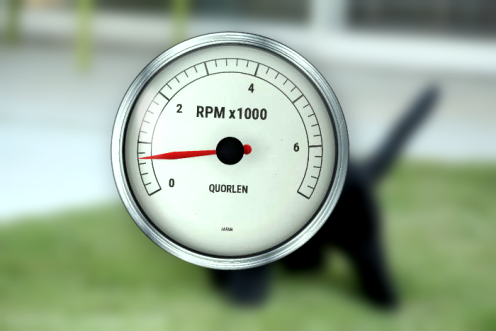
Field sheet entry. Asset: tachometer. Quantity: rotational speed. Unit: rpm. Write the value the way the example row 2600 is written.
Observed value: 700
